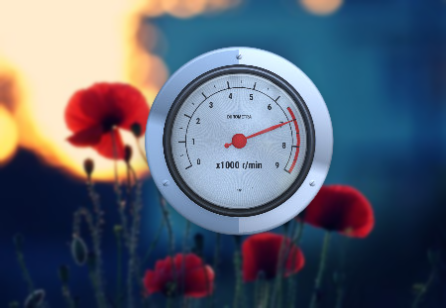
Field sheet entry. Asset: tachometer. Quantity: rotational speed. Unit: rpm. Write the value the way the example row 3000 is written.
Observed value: 7000
